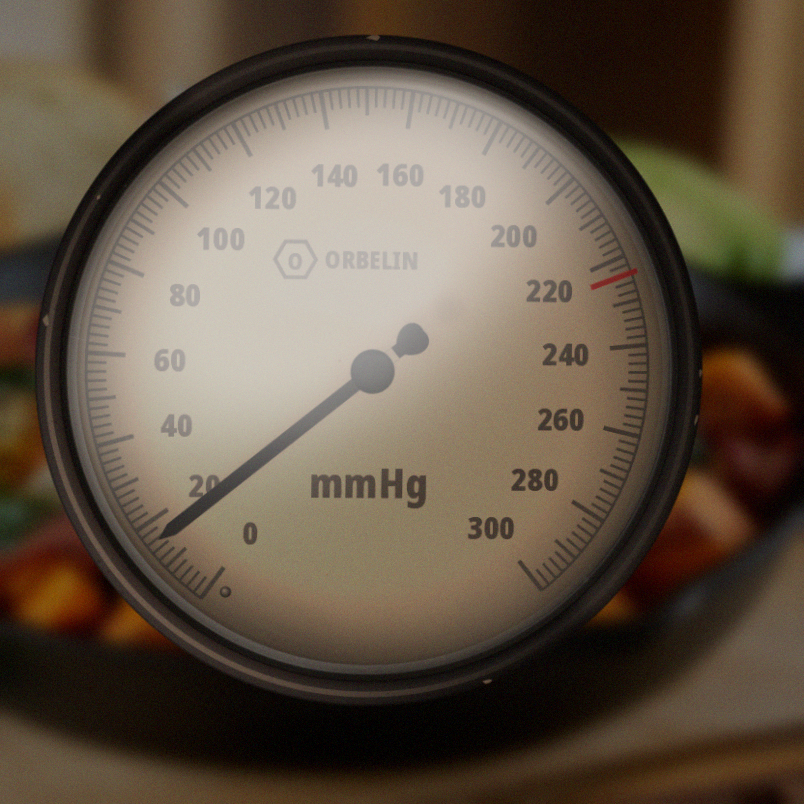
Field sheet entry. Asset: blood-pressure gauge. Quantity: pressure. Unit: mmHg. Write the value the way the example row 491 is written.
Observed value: 16
